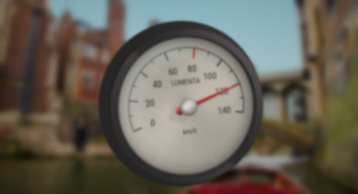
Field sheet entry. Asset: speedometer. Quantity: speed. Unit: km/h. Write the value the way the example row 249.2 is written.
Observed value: 120
